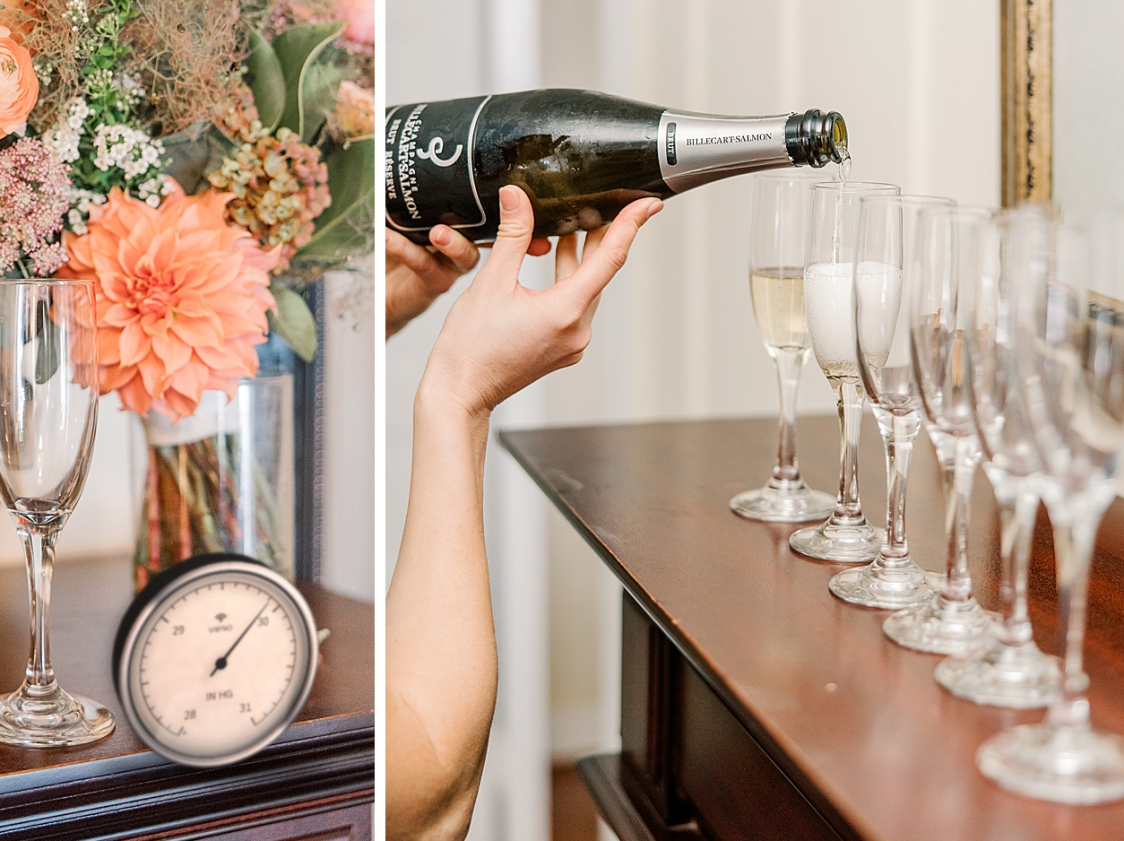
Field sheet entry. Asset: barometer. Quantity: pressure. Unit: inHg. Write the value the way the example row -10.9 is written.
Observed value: 29.9
